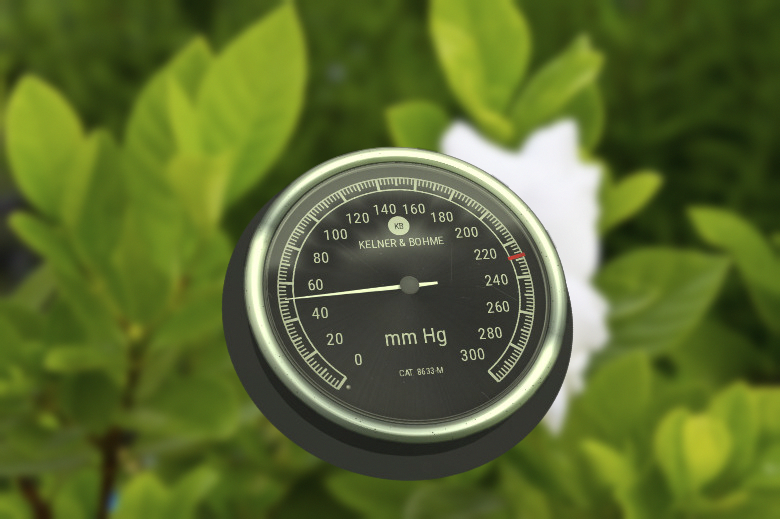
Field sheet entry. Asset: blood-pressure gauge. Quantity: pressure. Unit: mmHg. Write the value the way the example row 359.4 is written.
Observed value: 50
